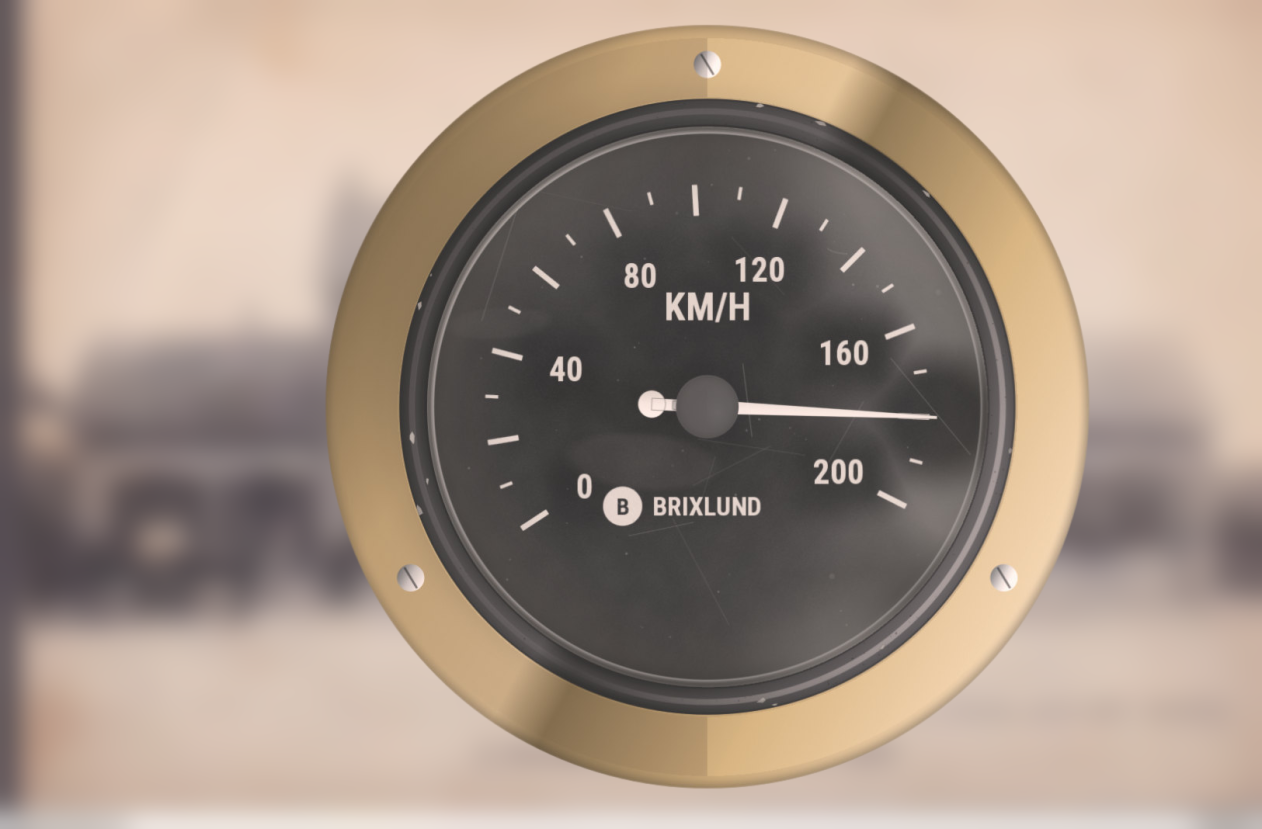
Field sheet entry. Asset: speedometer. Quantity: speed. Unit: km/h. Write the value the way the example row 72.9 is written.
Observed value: 180
